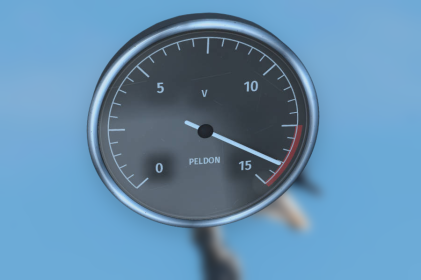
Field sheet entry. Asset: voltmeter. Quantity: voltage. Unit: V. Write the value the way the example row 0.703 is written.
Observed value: 14
